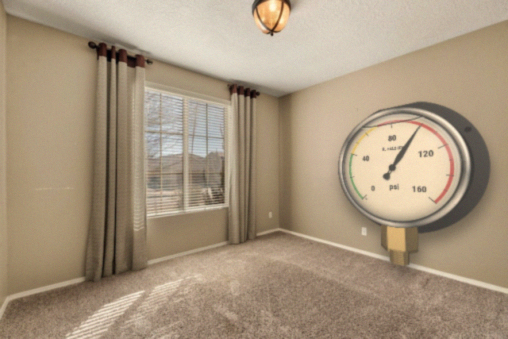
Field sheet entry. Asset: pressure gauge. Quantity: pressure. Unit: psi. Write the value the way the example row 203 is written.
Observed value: 100
